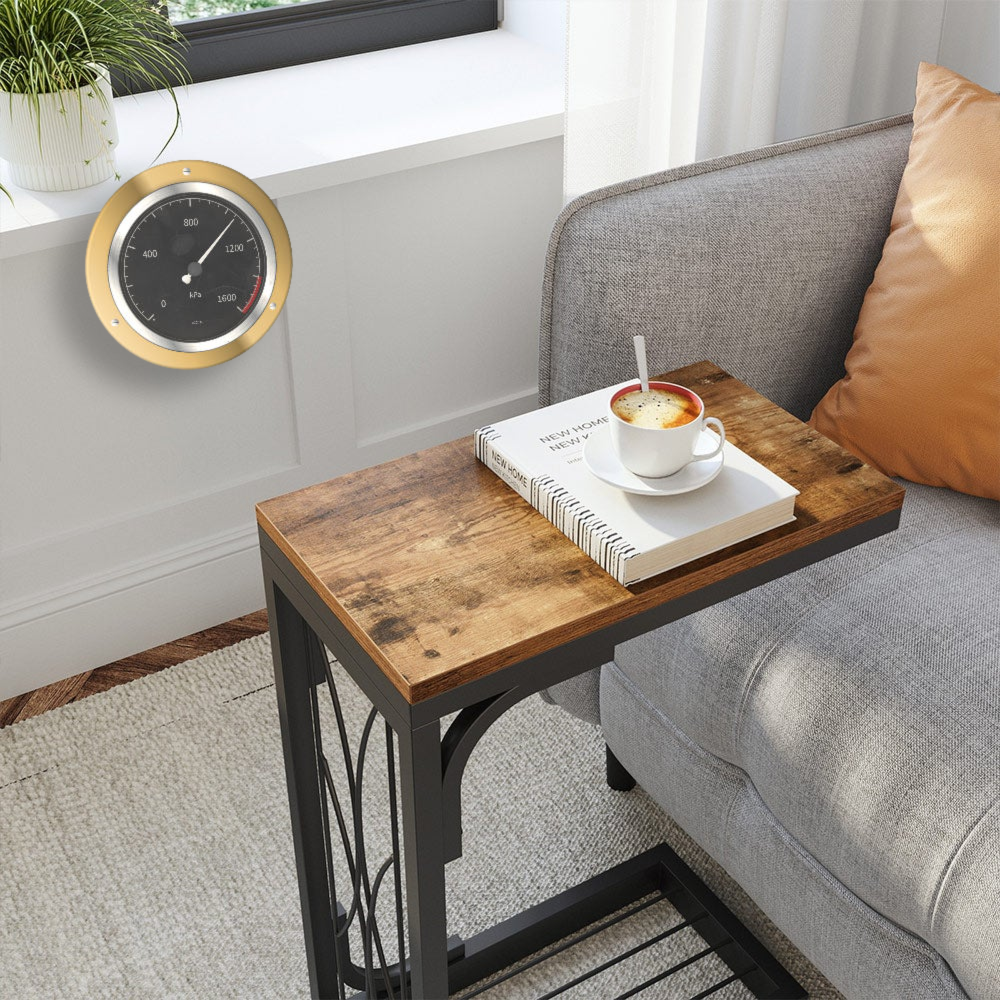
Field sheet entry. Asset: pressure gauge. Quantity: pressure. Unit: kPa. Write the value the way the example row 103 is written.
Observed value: 1050
